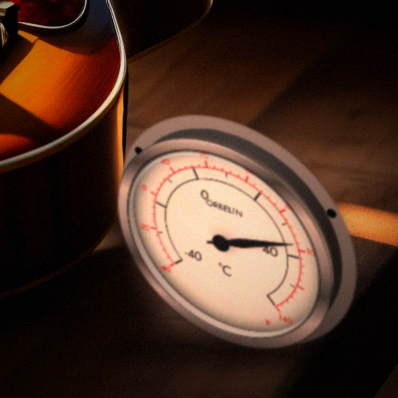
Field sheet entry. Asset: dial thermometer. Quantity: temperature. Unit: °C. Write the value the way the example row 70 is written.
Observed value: 35
